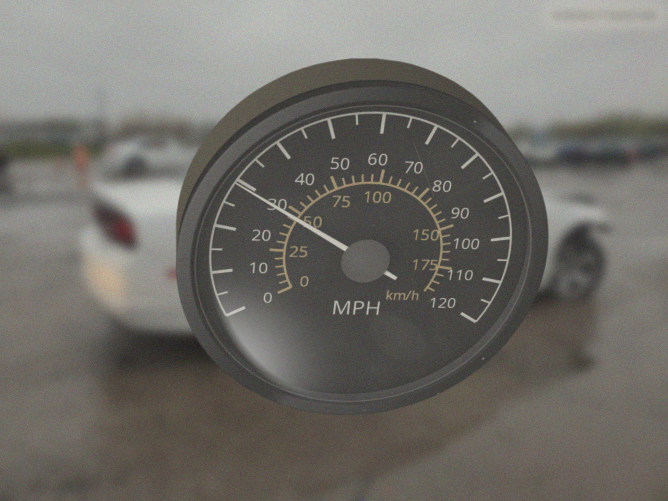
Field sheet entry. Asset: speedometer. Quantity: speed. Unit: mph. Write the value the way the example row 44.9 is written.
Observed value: 30
